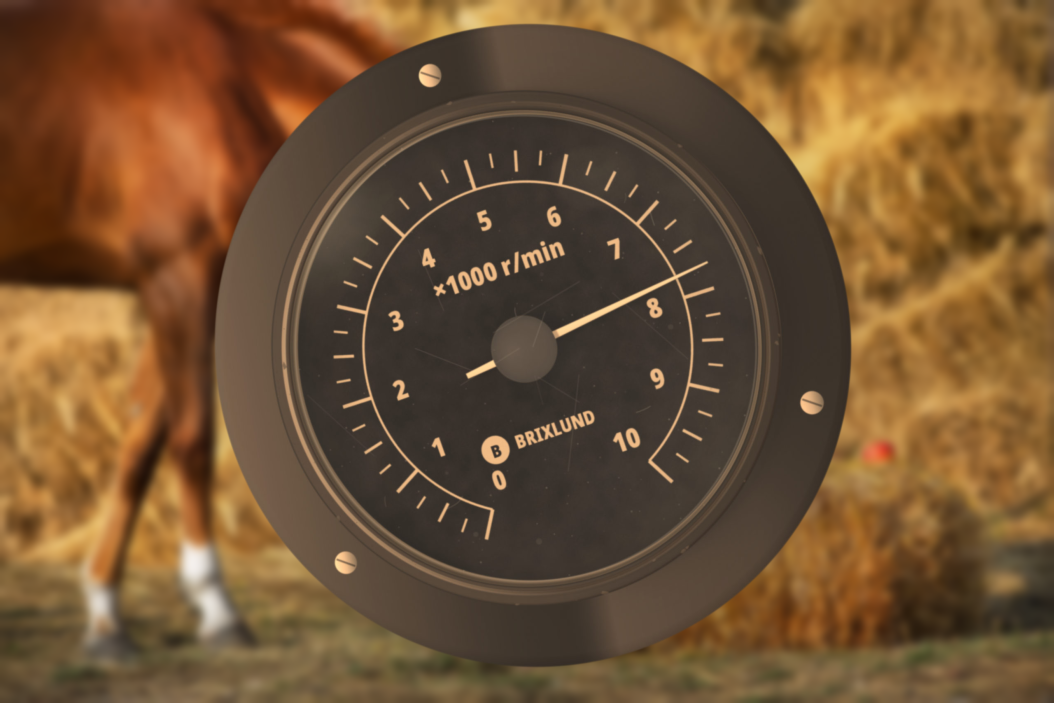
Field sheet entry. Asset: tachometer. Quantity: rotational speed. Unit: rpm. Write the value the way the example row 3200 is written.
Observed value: 7750
